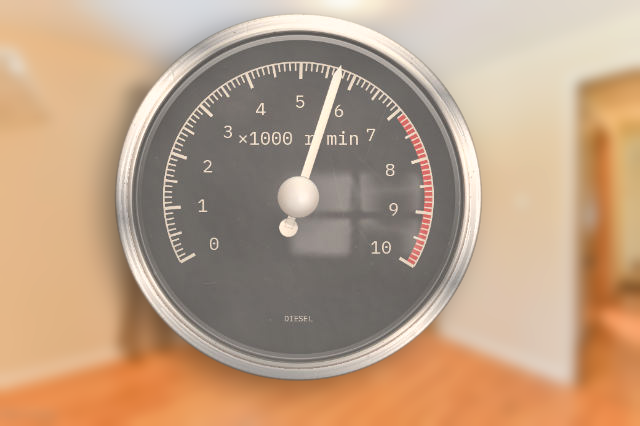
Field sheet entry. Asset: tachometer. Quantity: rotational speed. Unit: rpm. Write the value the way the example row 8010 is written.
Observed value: 5700
